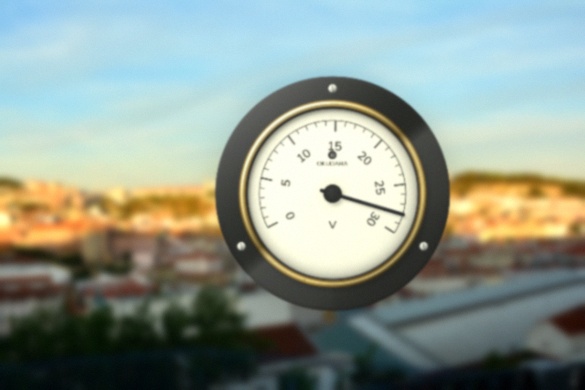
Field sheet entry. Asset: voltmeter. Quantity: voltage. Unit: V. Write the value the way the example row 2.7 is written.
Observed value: 28
